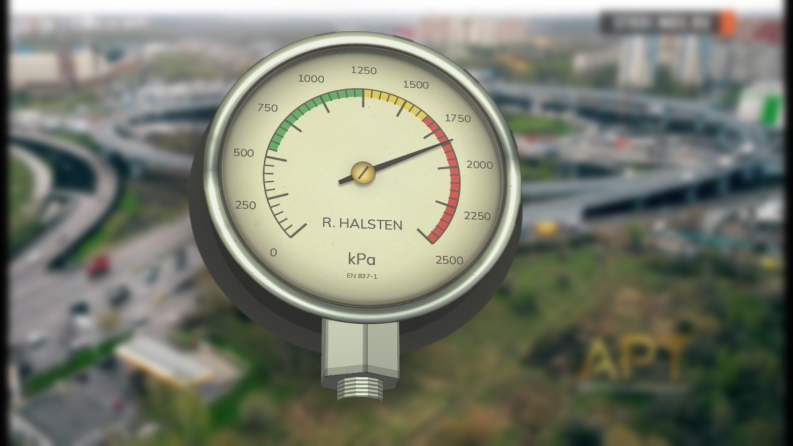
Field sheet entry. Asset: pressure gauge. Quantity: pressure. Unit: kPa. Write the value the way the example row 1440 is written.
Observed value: 1850
